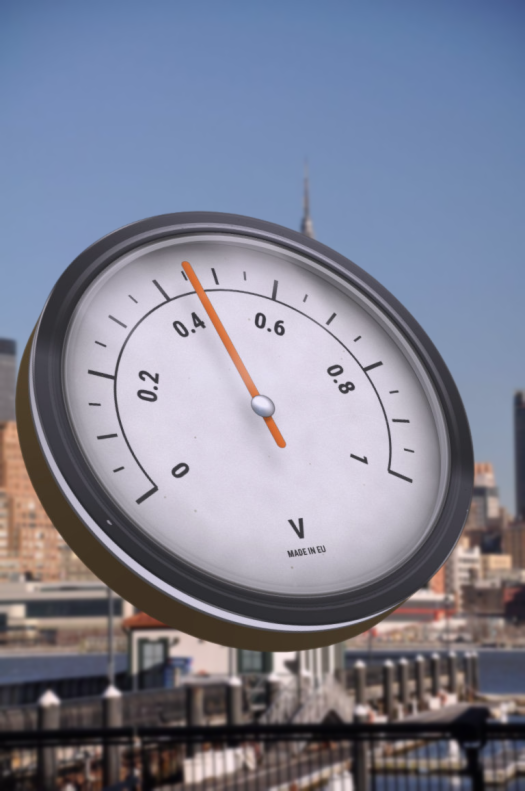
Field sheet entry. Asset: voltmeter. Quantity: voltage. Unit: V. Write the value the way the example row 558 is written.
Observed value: 0.45
